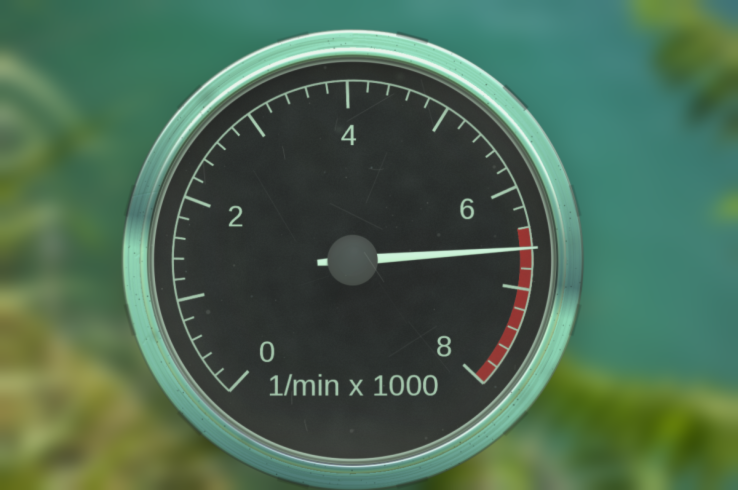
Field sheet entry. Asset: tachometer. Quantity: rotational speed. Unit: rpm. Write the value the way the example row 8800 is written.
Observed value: 6600
